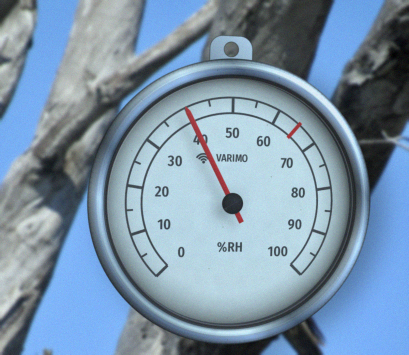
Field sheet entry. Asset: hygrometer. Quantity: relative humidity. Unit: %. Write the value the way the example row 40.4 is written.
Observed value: 40
